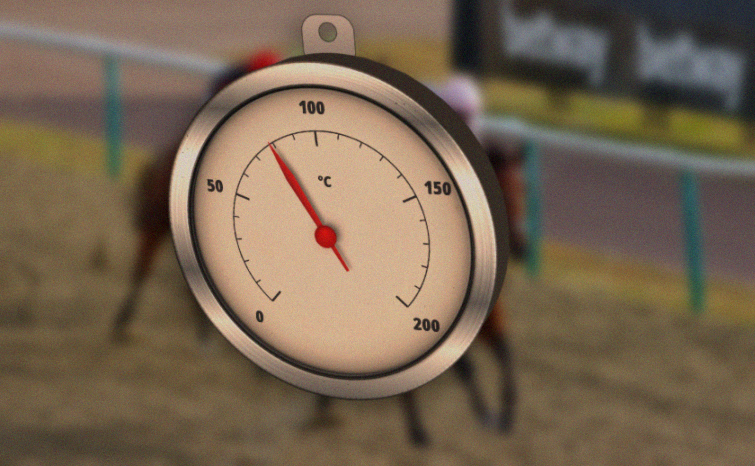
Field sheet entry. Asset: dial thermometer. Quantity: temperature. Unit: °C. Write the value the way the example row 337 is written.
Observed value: 80
